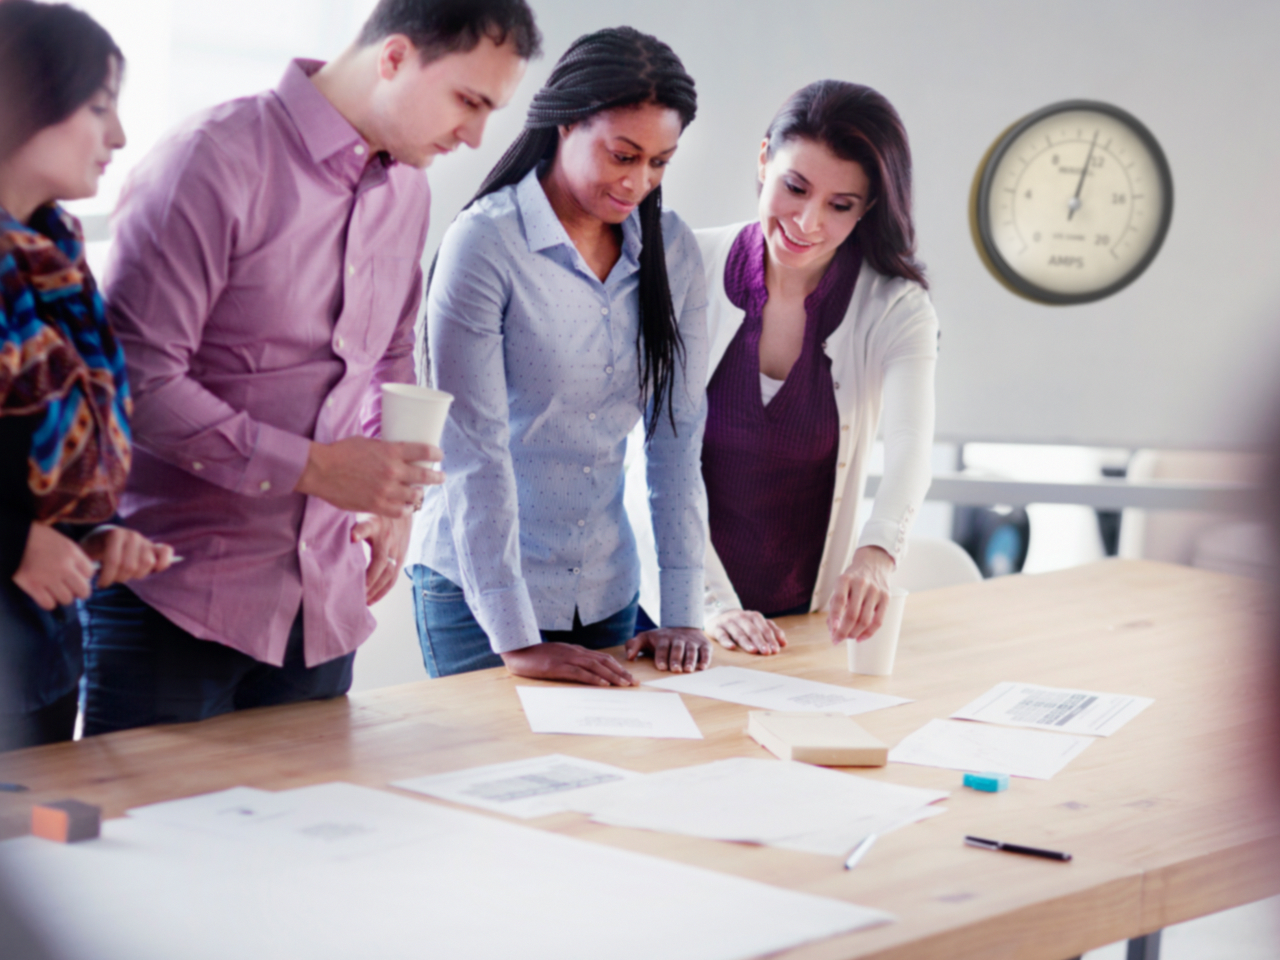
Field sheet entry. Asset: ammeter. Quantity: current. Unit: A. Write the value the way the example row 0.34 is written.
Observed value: 11
